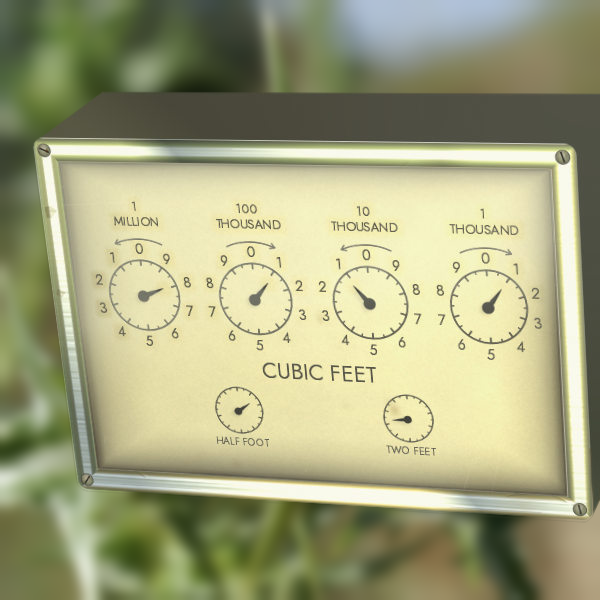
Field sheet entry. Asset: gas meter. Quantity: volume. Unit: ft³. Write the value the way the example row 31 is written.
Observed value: 811100
